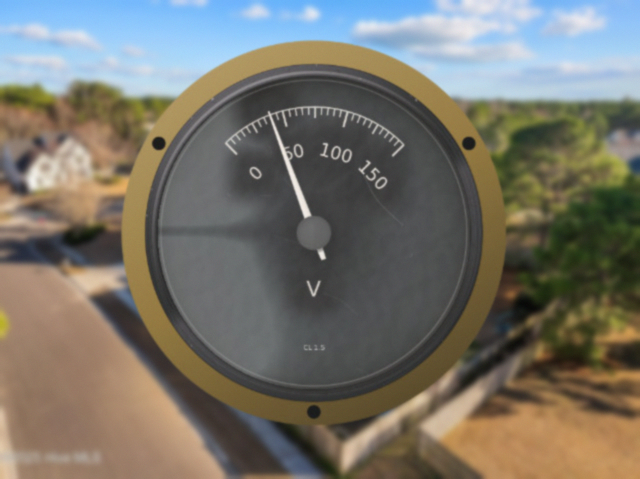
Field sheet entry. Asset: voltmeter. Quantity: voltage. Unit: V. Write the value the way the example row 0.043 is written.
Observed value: 40
